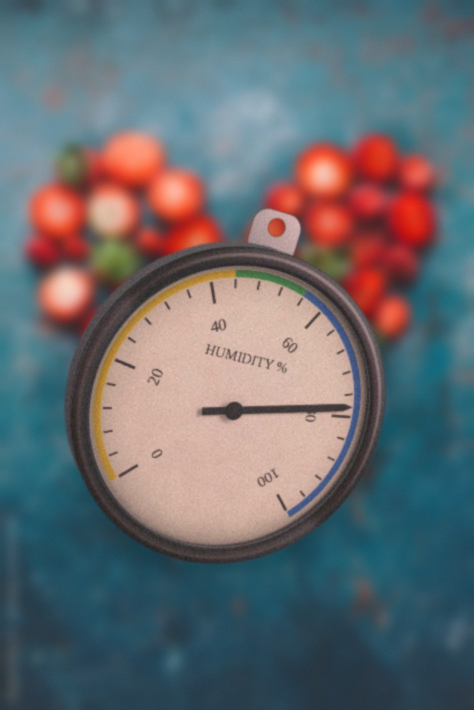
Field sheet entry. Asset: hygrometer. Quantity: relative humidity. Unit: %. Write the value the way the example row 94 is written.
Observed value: 78
